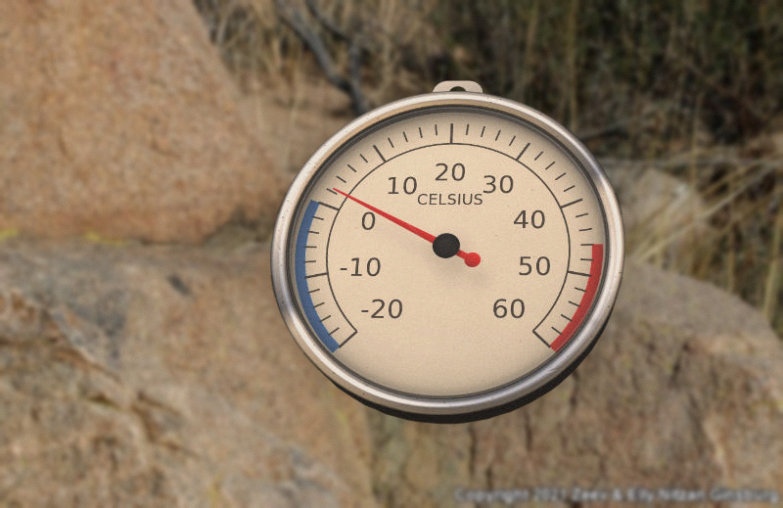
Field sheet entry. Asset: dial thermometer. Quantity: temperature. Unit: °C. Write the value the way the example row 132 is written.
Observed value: 2
